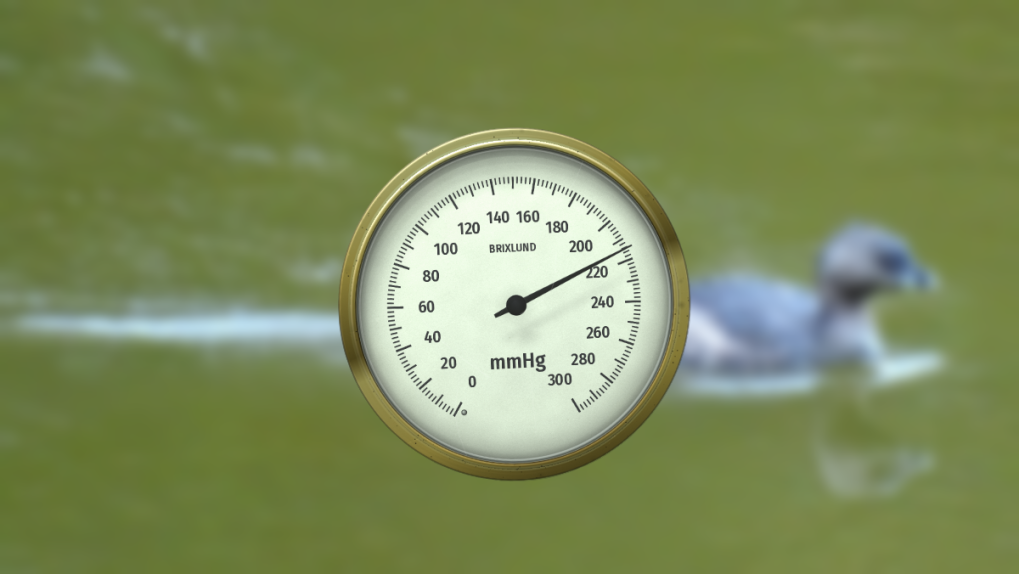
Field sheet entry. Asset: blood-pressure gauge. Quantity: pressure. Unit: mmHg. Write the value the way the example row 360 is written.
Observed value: 214
